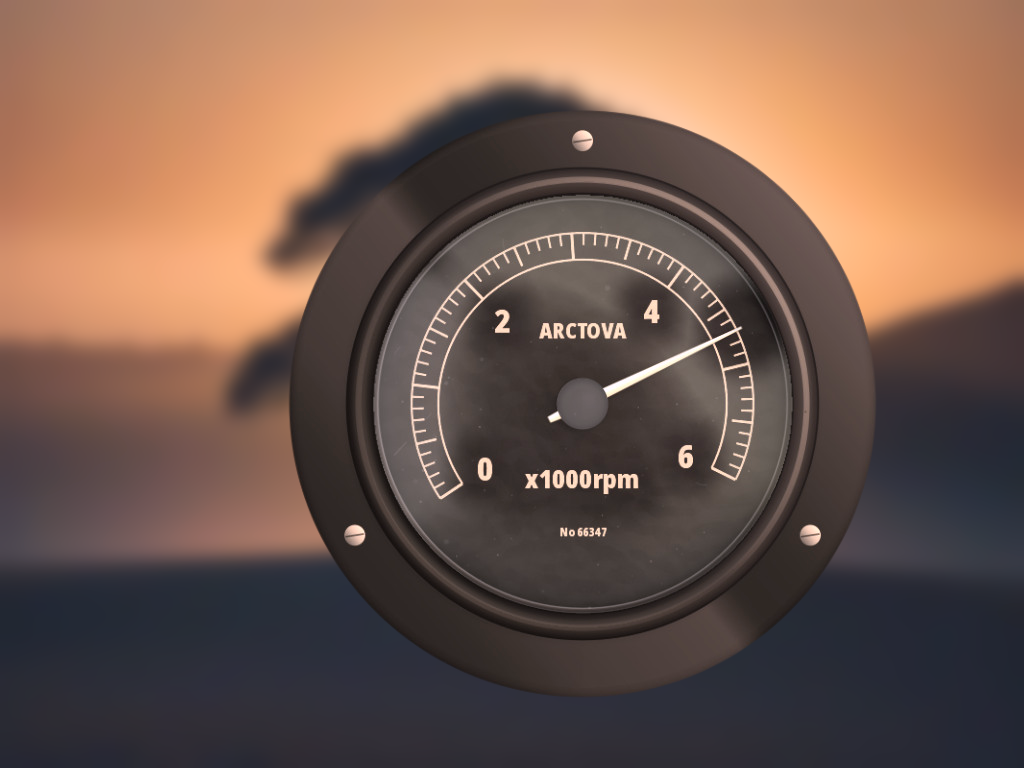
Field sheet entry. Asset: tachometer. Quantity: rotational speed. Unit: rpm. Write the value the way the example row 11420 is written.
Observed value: 4700
